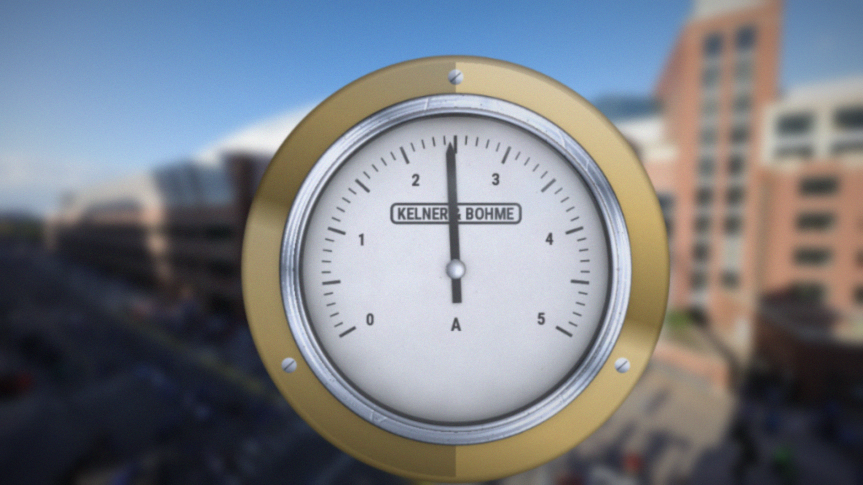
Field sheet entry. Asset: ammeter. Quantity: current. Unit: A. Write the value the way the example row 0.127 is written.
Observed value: 2.45
